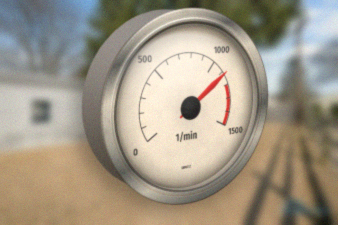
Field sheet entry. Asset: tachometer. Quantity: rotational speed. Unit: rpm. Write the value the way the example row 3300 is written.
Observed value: 1100
